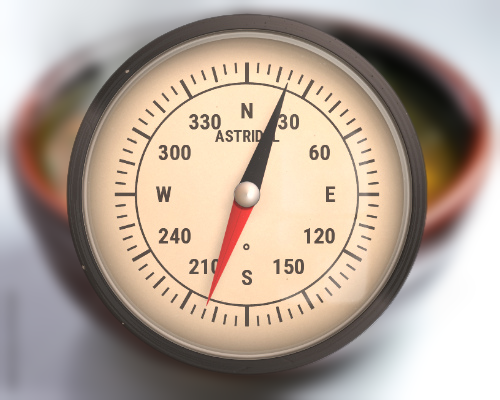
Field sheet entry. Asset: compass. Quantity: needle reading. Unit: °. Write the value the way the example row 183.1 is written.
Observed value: 200
